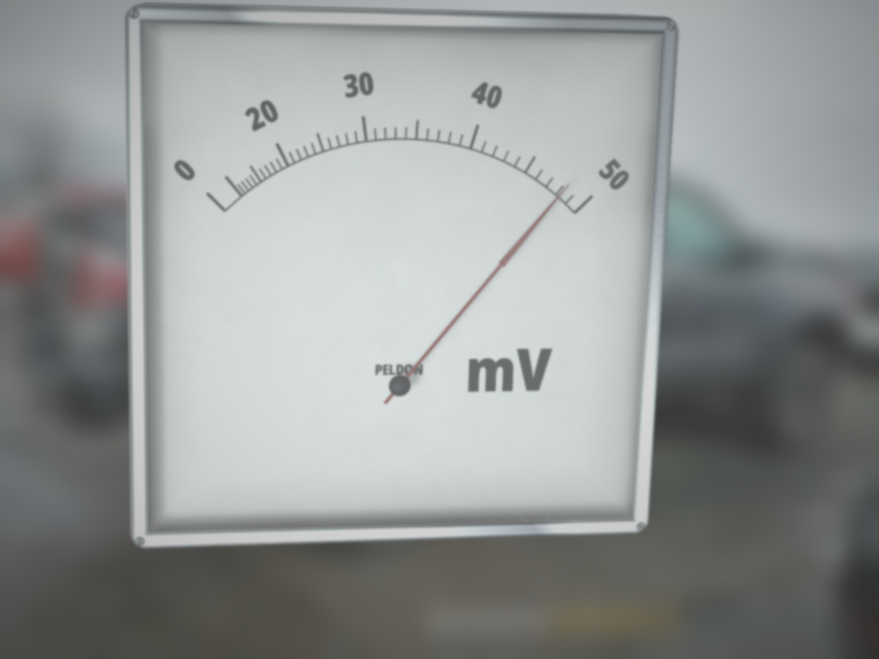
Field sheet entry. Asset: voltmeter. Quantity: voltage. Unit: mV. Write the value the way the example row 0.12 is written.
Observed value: 48
